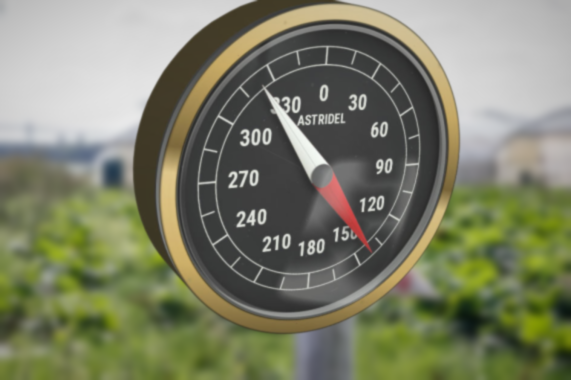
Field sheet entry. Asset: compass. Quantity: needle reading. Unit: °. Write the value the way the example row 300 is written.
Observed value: 142.5
